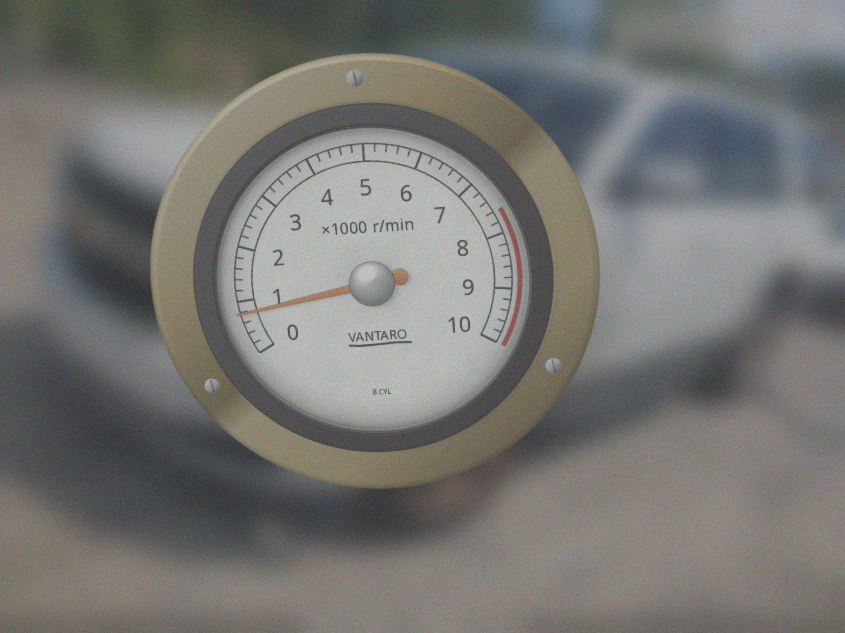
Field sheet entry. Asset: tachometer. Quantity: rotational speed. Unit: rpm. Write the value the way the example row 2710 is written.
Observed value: 800
